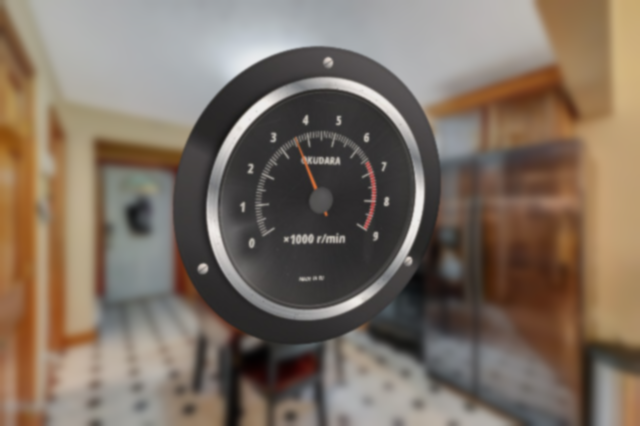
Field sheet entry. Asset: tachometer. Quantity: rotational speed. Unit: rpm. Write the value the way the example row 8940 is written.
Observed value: 3500
